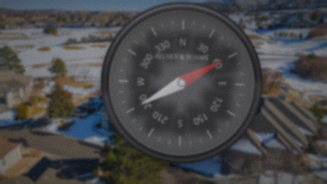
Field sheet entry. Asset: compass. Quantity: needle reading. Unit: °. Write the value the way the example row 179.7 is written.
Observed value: 60
